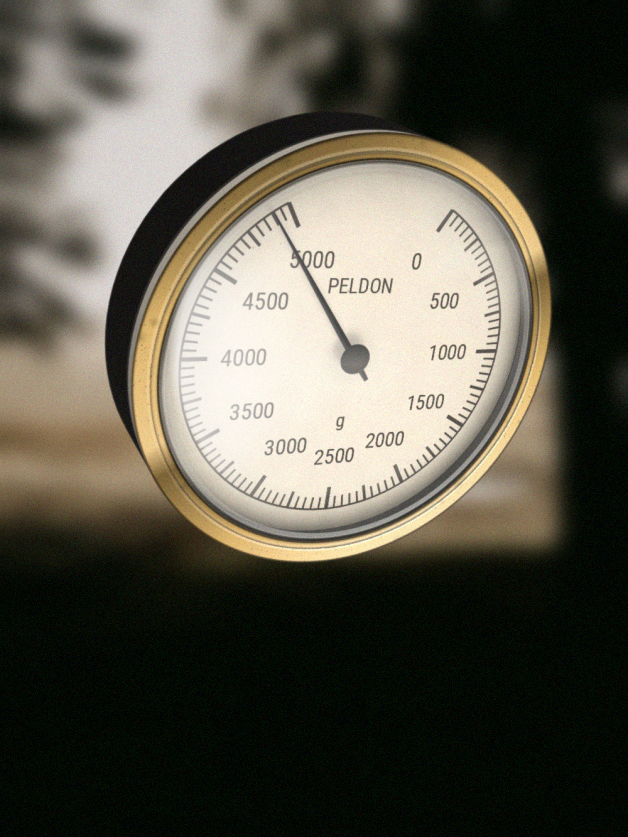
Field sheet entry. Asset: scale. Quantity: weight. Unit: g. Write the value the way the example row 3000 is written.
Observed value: 4900
